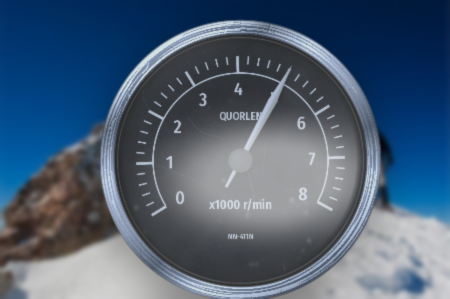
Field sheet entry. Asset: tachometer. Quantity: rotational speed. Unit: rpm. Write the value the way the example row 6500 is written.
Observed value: 5000
